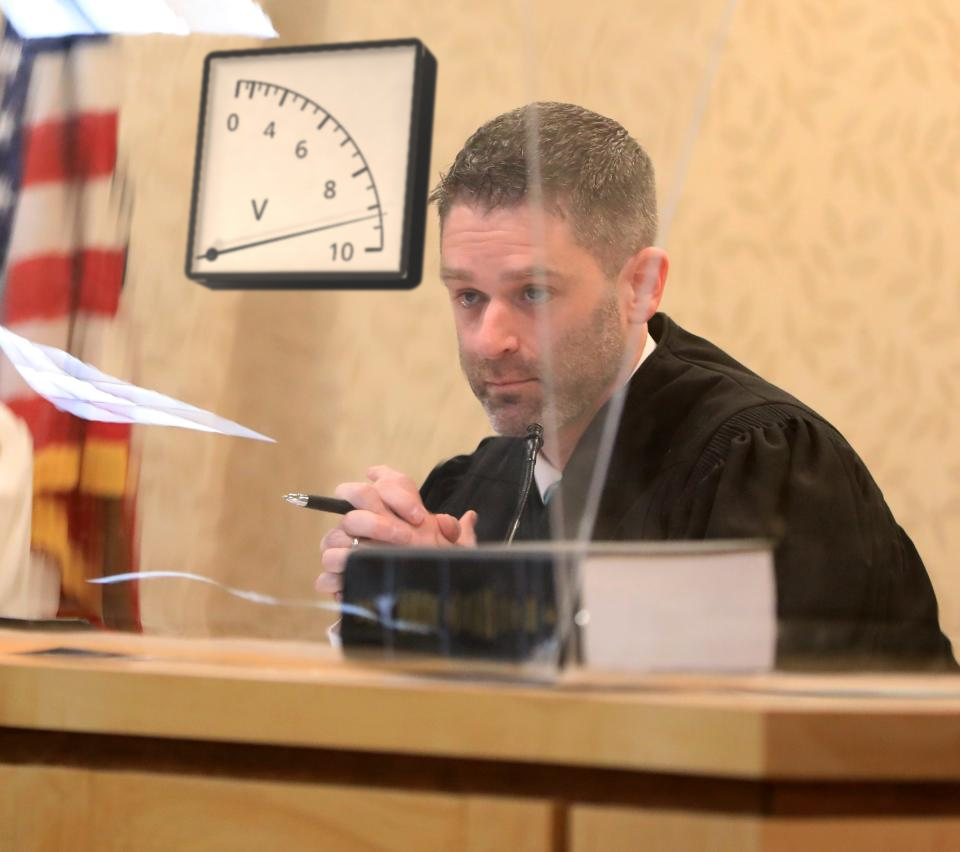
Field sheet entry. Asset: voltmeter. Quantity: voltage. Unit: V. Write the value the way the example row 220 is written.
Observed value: 9.25
